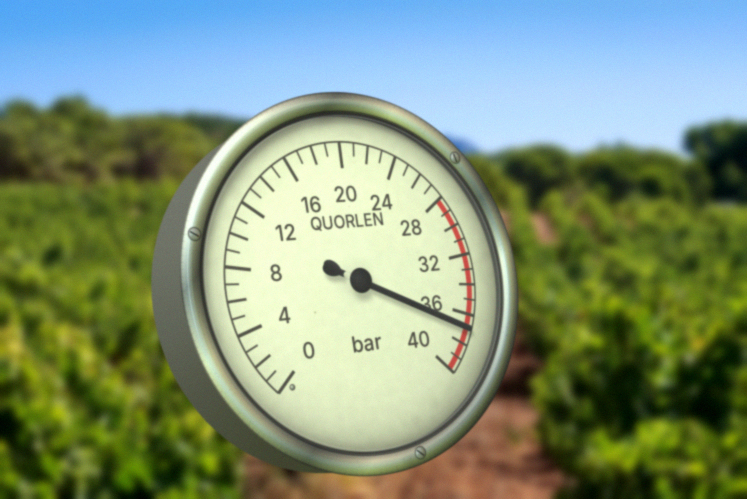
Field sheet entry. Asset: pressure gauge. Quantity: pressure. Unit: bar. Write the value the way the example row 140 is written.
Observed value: 37
